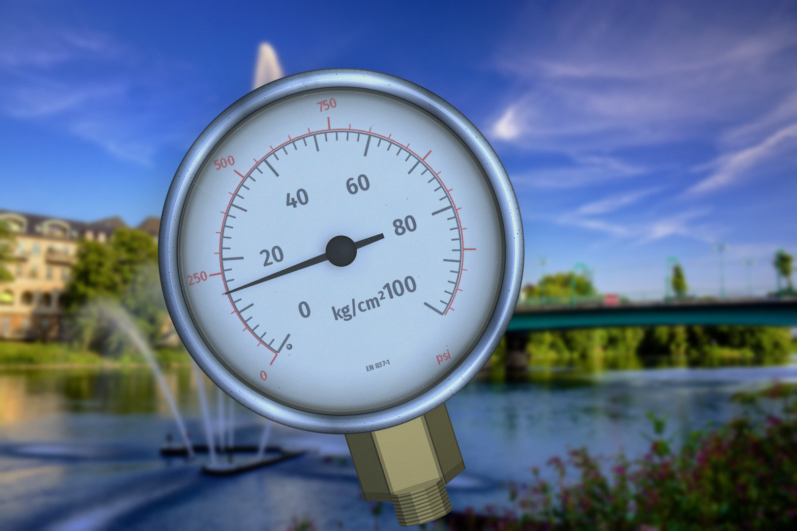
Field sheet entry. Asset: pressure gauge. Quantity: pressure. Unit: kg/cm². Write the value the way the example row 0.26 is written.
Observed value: 14
